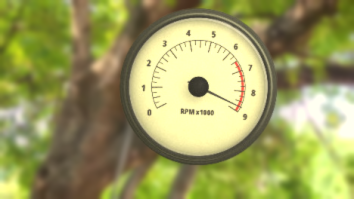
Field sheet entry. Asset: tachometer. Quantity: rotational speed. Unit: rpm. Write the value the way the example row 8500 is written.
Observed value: 8750
